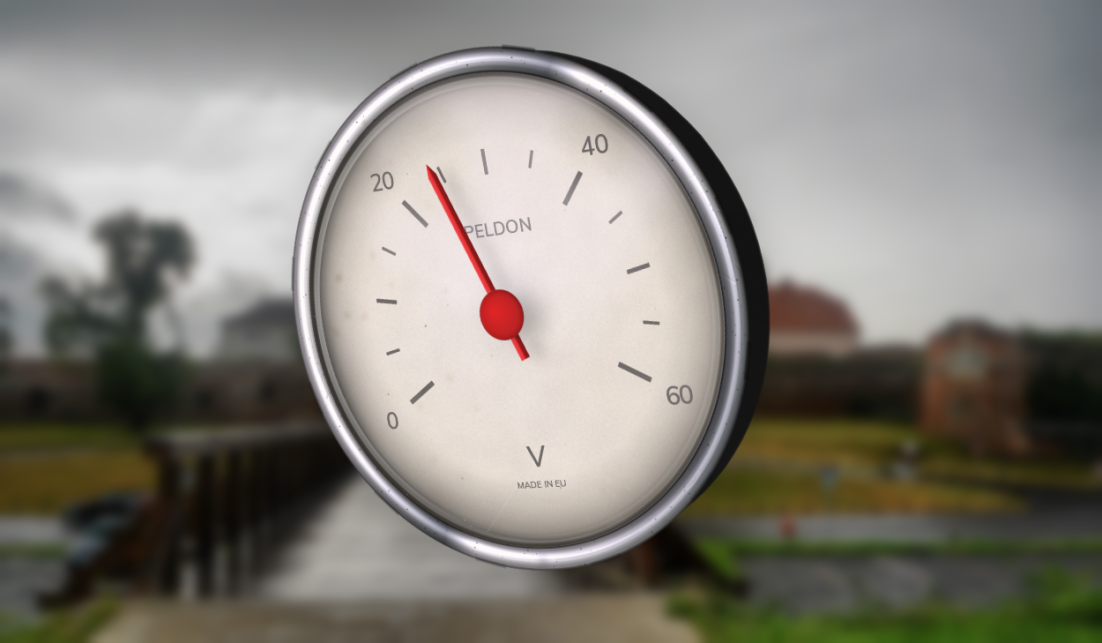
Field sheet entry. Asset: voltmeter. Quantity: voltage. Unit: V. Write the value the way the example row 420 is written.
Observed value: 25
